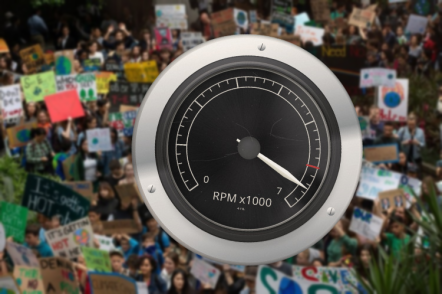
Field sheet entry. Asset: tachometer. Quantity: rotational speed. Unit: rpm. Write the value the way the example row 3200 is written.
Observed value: 6500
